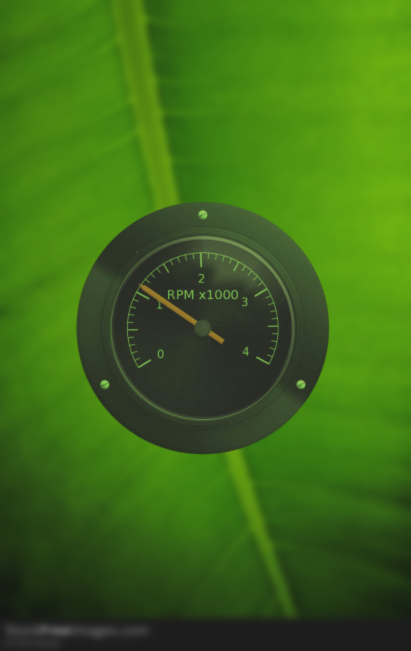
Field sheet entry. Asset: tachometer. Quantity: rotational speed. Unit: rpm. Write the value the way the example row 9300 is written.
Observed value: 1100
